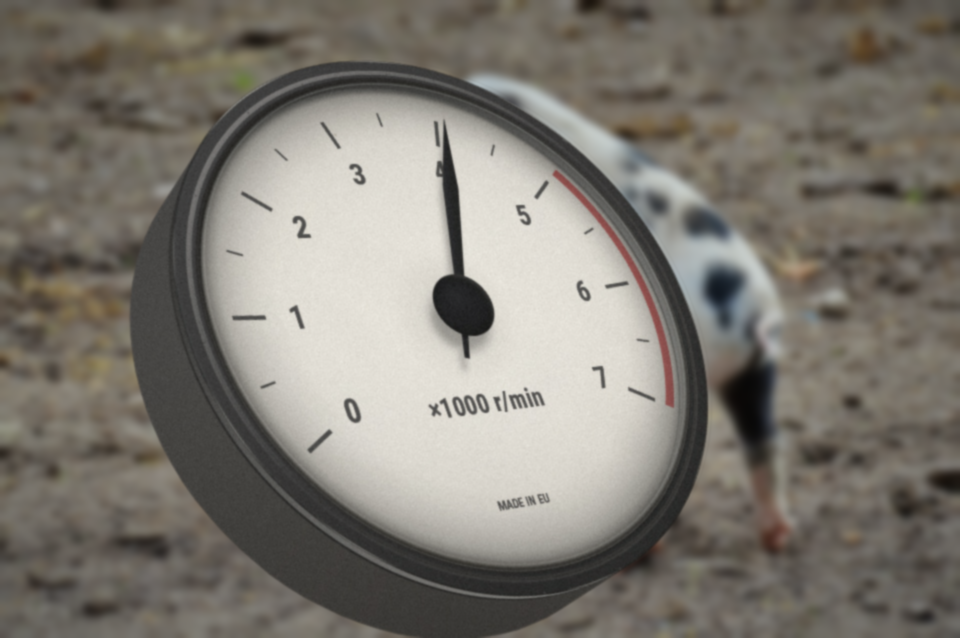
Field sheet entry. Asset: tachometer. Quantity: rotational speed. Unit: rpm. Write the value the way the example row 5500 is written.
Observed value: 4000
